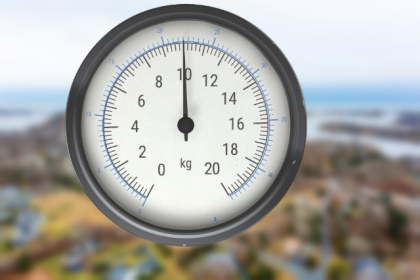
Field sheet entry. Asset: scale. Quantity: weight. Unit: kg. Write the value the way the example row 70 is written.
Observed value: 10
